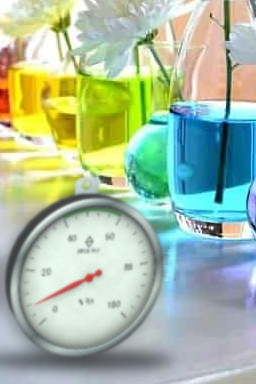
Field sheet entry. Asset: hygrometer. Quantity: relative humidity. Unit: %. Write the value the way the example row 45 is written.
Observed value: 8
